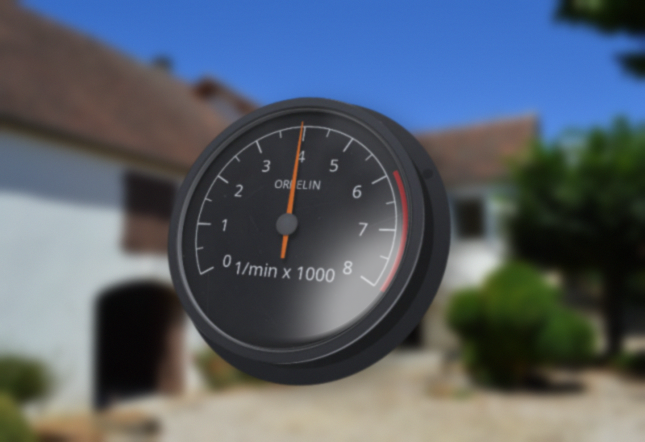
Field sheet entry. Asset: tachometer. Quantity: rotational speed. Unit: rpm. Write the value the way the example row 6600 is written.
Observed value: 4000
